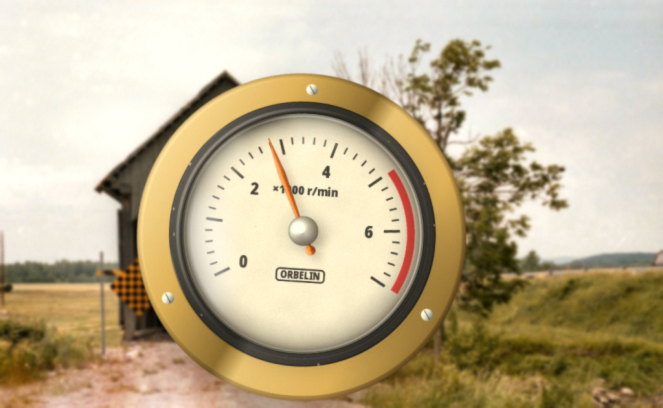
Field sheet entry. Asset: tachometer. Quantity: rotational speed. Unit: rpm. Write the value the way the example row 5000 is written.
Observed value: 2800
